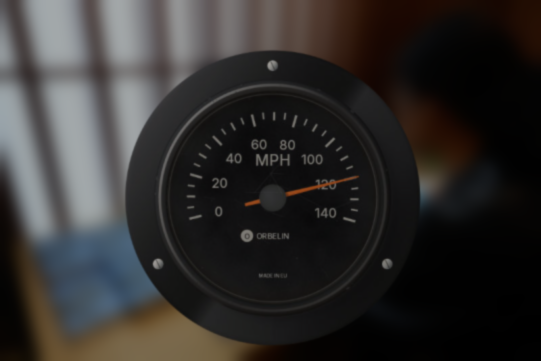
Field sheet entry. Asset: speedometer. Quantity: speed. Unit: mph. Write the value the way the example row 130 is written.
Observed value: 120
